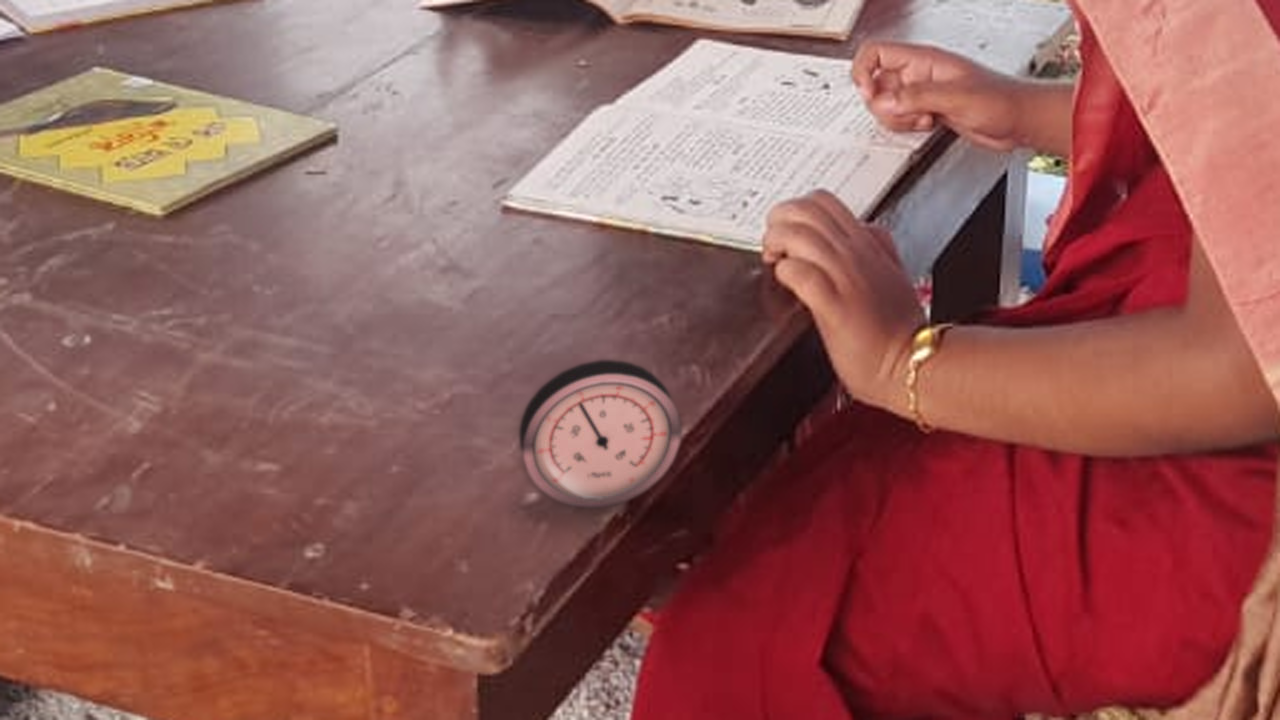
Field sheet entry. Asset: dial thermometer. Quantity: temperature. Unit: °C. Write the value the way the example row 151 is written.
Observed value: -8
